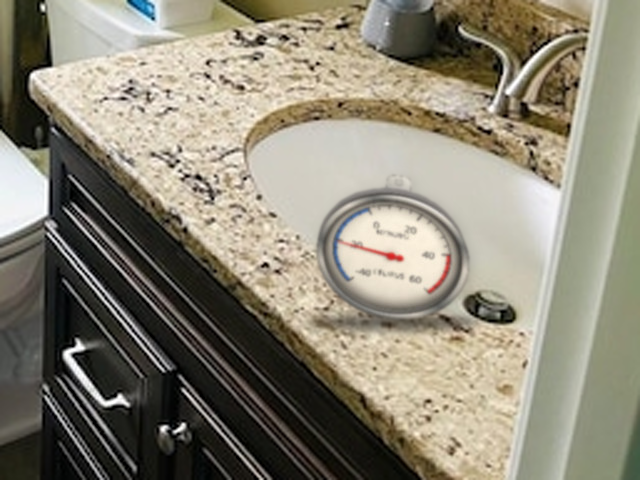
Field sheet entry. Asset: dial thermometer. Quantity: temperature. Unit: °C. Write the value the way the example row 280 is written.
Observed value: -20
